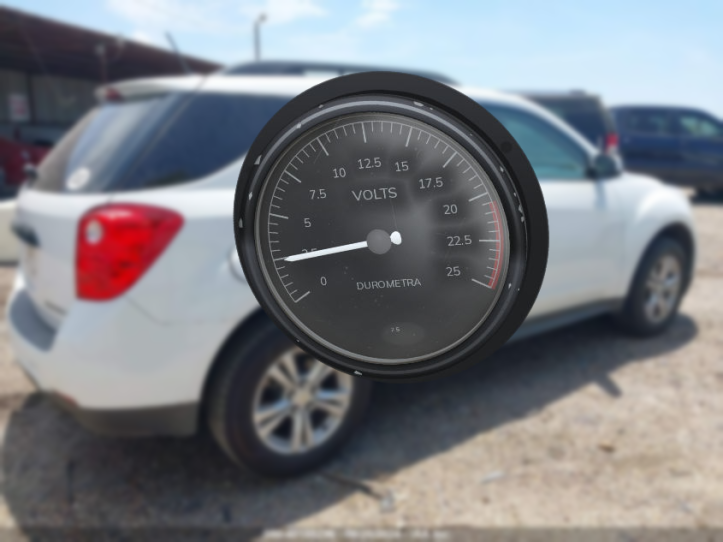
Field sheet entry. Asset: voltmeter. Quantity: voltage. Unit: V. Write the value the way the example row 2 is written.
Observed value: 2.5
